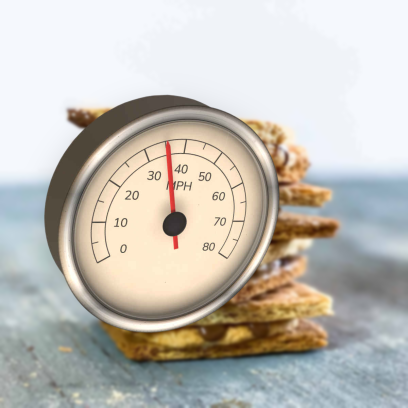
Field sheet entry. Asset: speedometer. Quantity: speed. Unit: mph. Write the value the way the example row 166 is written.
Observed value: 35
